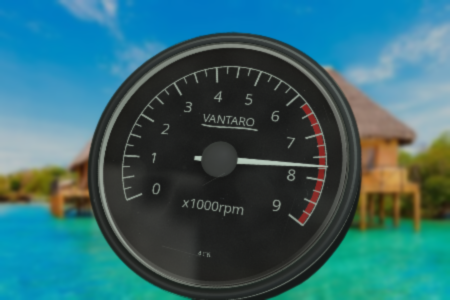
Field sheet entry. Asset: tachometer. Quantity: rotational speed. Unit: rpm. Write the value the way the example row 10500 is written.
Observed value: 7750
